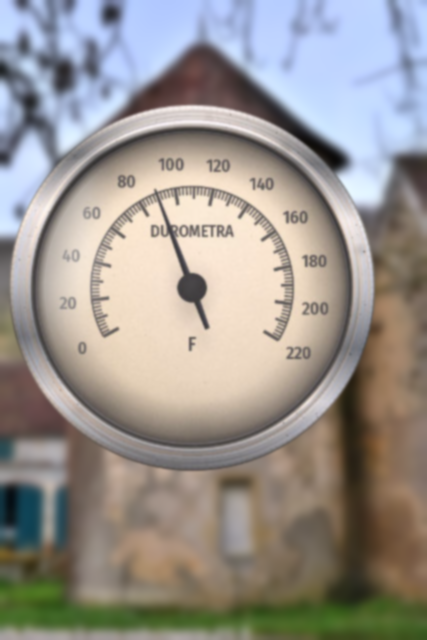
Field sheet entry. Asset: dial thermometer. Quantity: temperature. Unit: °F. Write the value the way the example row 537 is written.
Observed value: 90
